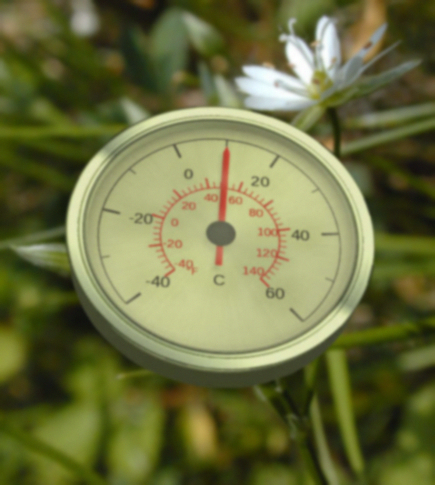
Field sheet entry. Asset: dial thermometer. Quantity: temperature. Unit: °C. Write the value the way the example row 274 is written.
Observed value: 10
